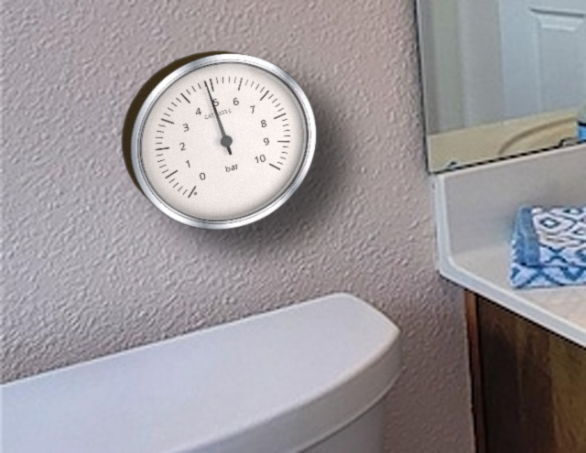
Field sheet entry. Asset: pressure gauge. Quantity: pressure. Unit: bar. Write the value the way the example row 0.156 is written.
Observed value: 4.8
